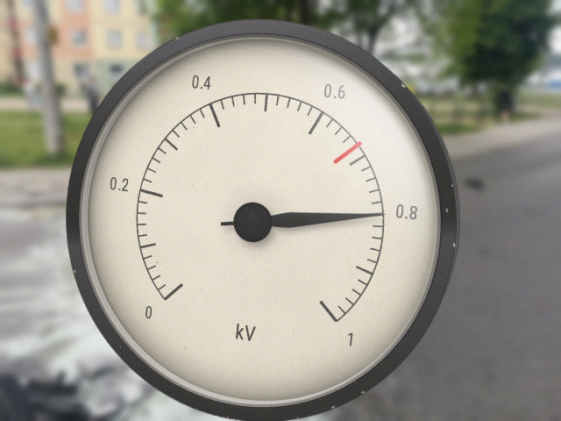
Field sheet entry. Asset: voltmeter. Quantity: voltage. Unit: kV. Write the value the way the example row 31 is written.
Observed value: 0.8
